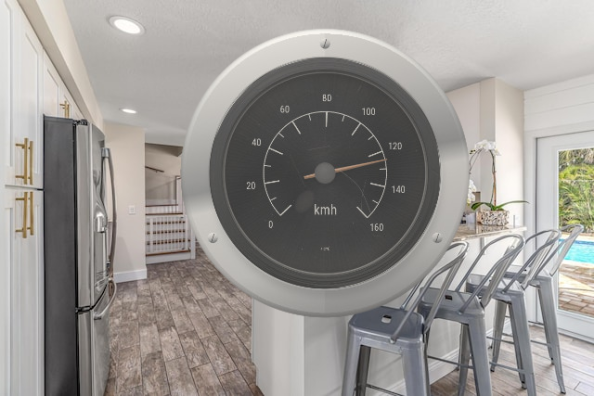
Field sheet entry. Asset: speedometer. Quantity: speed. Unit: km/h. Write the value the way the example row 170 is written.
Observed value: 125
